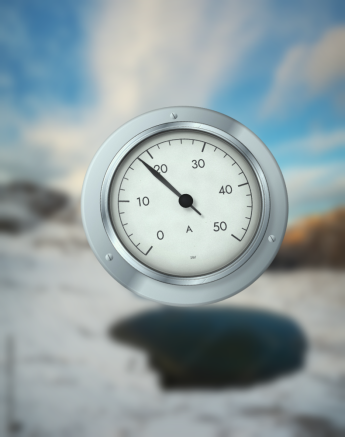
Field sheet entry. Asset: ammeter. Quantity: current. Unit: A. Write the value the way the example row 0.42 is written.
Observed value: 18
